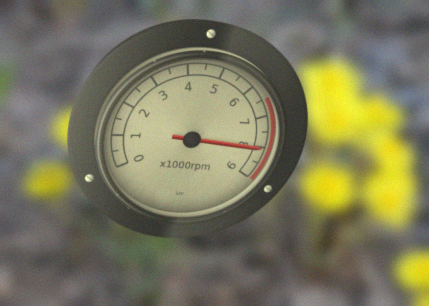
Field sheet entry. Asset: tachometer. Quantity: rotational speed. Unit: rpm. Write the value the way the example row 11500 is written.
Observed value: 8000
